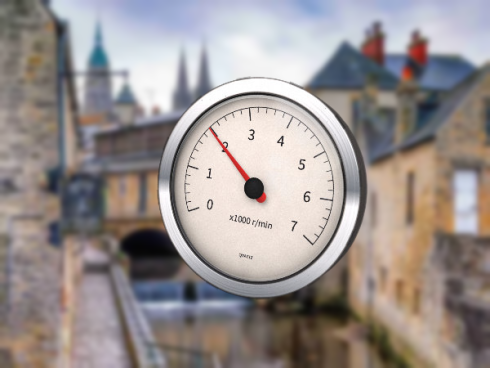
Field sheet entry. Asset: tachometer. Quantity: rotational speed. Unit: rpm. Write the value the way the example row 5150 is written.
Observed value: 2000
